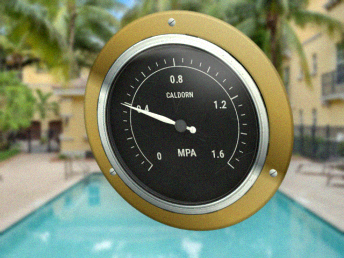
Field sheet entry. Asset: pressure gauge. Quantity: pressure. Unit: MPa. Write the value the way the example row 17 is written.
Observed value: 0.4
